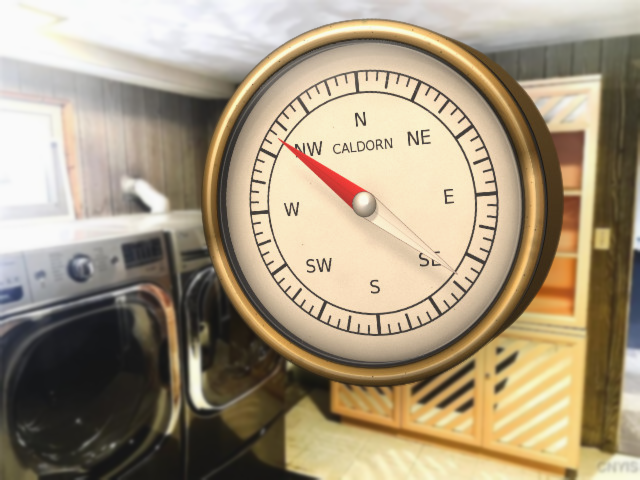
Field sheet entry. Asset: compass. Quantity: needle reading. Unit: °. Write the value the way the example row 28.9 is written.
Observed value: 310
